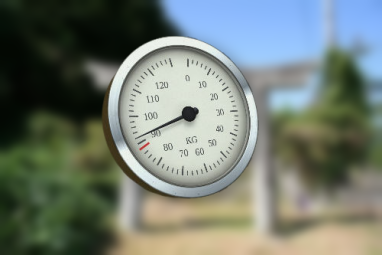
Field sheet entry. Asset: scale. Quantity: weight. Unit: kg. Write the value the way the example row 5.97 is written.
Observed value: 92
